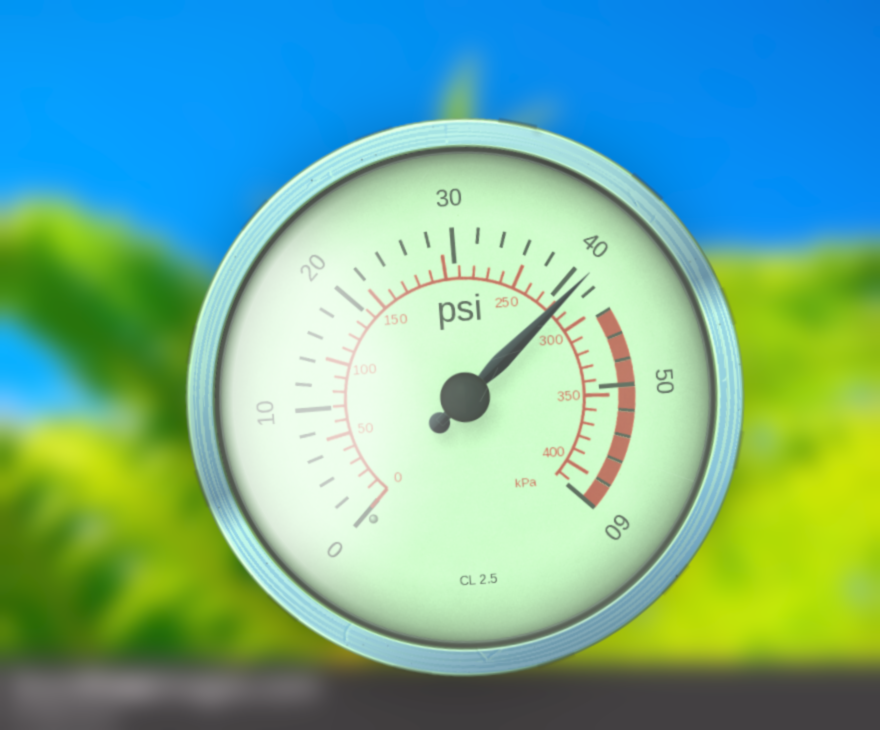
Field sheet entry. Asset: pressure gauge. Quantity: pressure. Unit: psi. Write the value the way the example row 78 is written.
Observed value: 41
